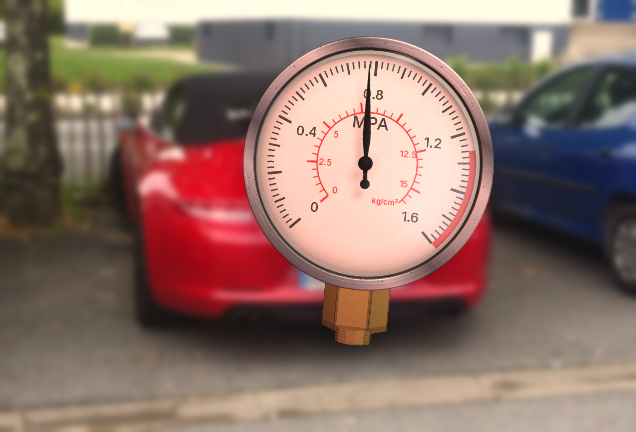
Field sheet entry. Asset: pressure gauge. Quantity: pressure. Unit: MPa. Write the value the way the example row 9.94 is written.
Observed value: 0.78
